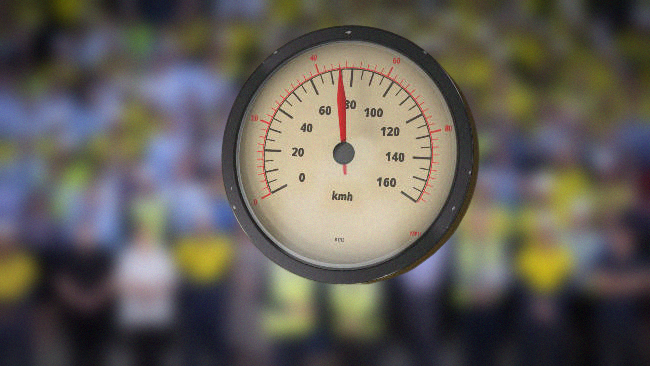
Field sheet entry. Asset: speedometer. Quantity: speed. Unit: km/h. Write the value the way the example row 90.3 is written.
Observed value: 75
